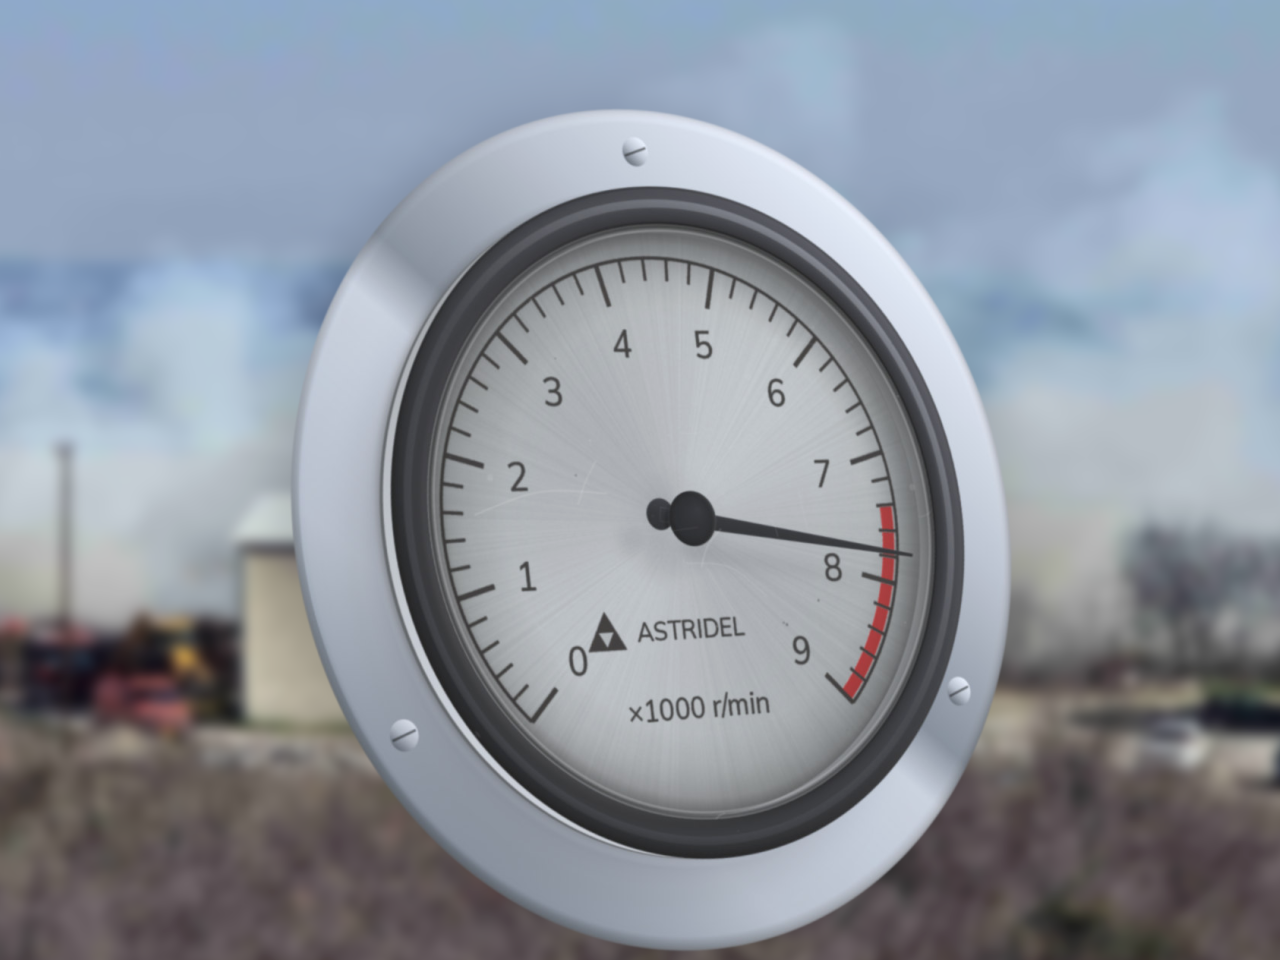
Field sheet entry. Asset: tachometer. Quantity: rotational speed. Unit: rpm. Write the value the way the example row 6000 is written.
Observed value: 7800
